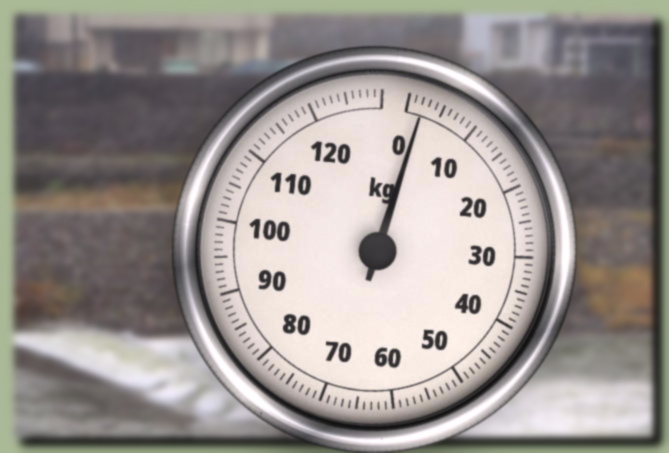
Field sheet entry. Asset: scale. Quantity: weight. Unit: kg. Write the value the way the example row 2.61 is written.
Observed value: 2
